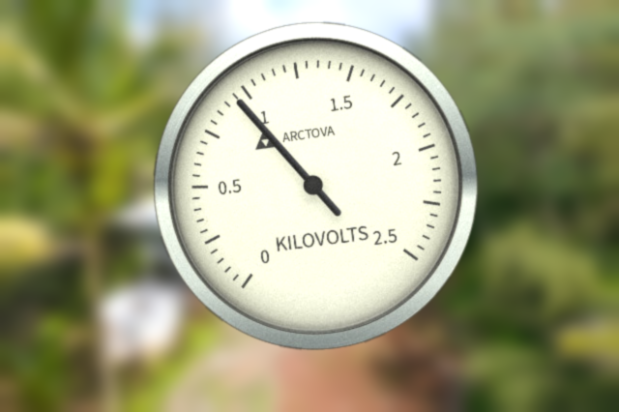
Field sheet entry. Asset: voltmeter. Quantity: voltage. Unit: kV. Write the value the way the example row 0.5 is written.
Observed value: 0.95
